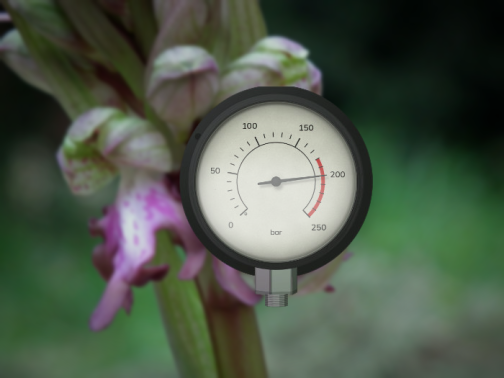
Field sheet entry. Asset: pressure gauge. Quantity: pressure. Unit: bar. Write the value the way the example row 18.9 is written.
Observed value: 200
